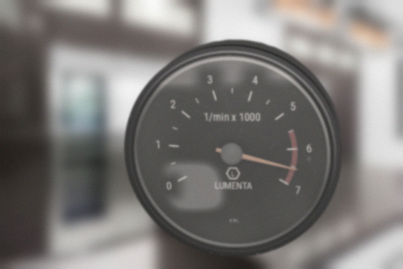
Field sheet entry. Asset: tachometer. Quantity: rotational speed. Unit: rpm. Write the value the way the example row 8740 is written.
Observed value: 6500
